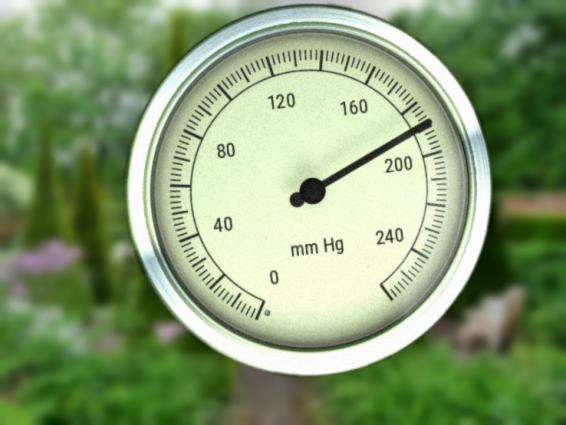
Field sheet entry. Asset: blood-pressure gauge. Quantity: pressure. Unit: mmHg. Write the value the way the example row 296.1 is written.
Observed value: 188
